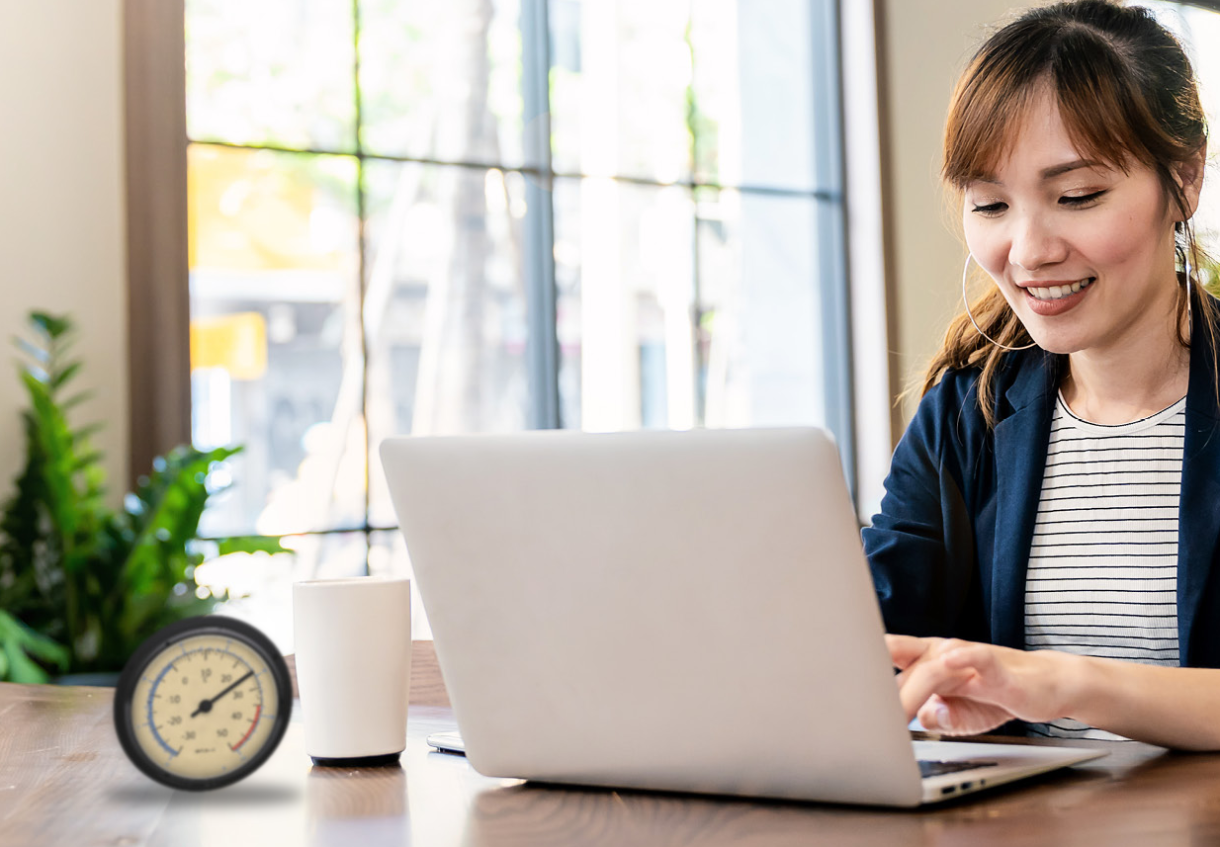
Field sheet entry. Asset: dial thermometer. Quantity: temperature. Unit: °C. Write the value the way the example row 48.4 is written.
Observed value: 25
